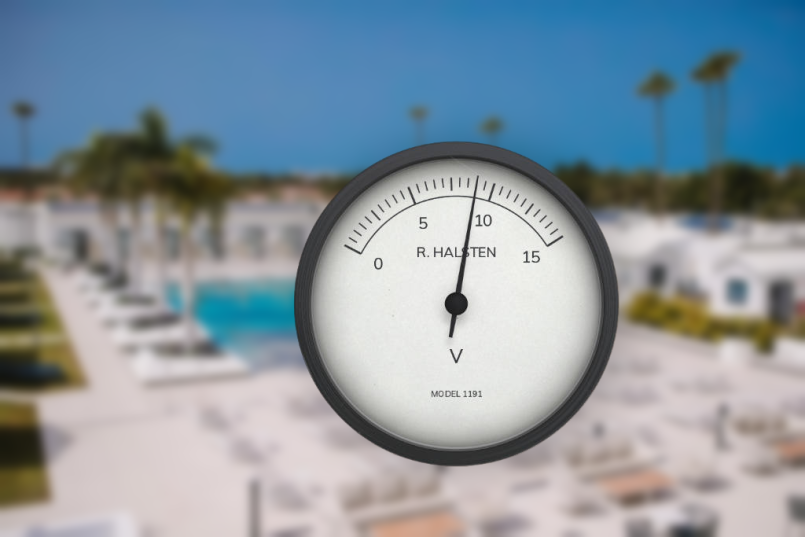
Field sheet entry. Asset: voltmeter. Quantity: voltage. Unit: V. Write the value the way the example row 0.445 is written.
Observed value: 9
